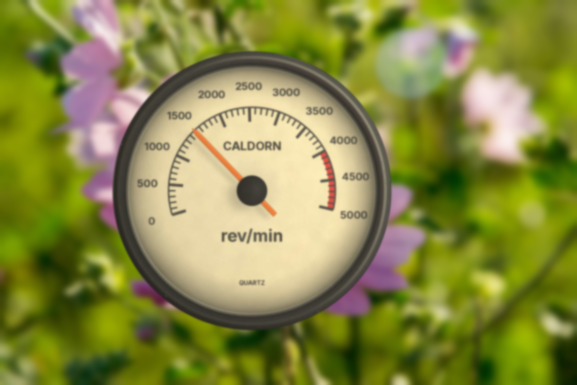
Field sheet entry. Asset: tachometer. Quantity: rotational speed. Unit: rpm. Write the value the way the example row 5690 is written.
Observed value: 1500
